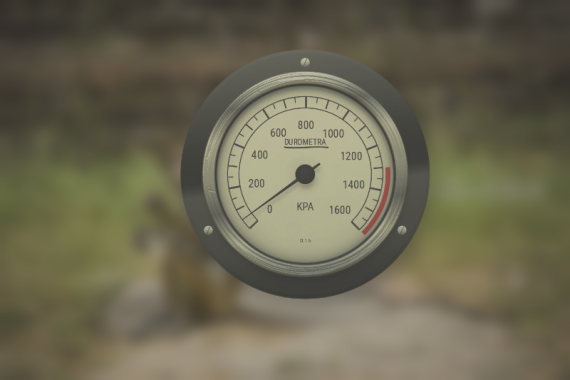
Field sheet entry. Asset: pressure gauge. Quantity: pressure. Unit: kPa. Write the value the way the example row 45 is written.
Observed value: 50
